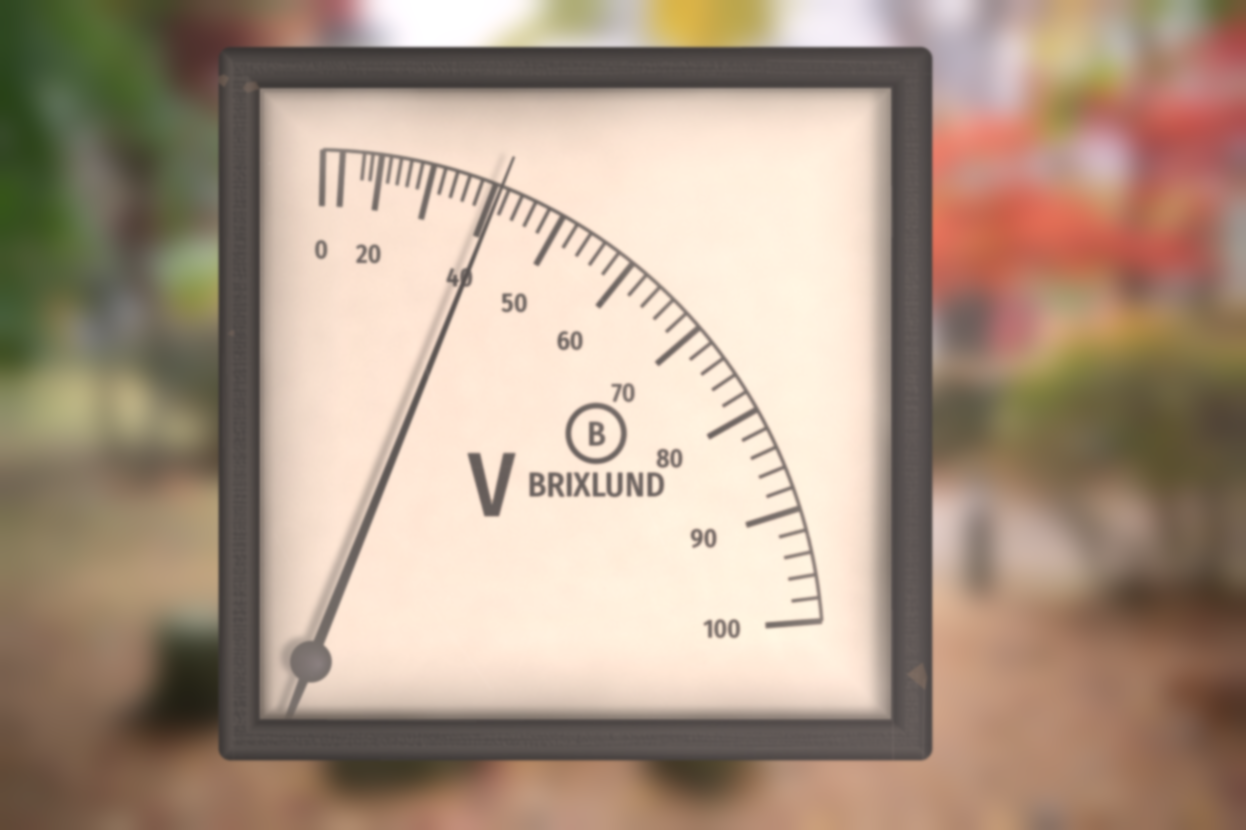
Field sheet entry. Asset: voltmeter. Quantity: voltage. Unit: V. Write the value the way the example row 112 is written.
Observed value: 41
